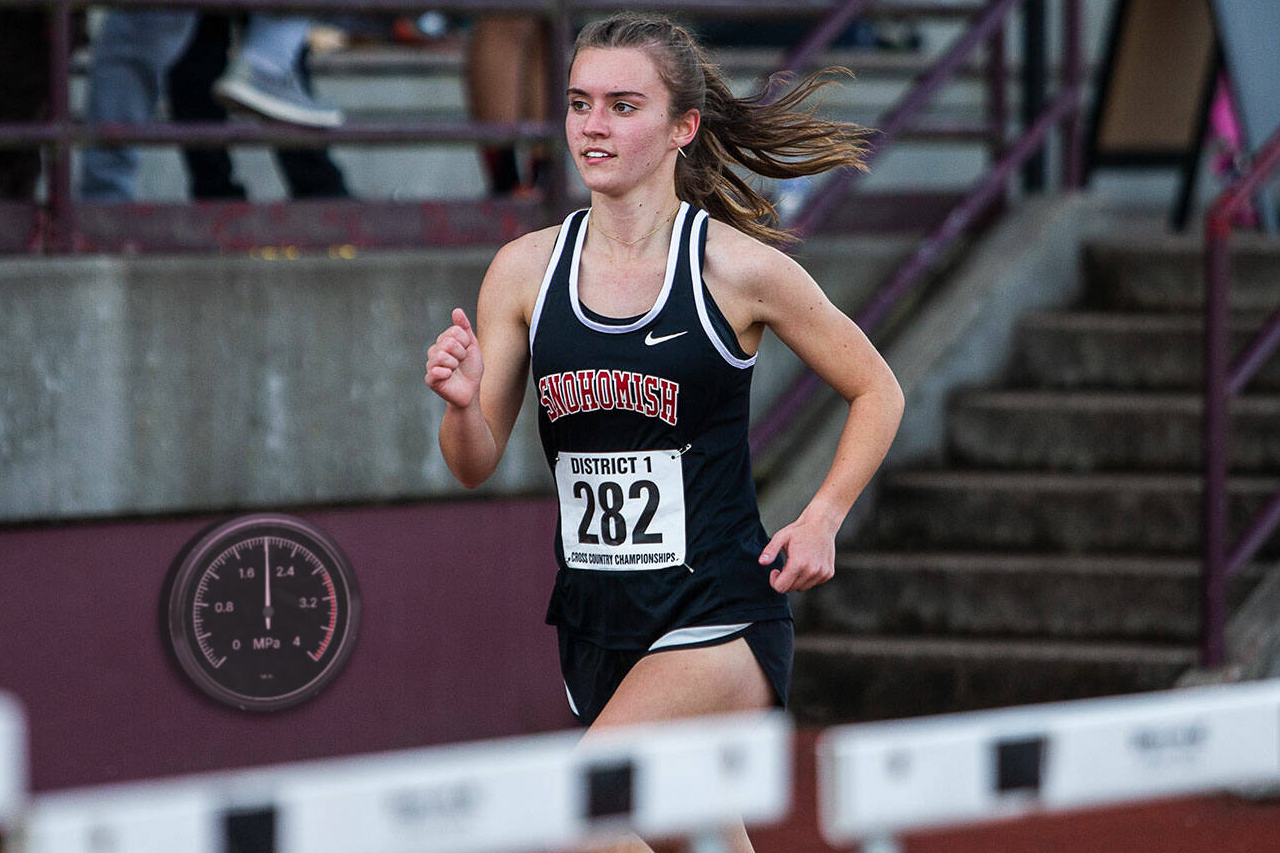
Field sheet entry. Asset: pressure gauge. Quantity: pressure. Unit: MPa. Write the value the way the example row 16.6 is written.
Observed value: 2
